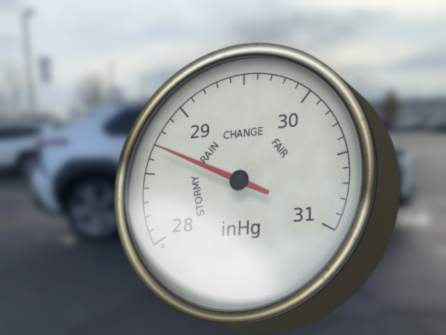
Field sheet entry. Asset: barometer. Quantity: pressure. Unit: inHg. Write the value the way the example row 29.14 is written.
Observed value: 28.7
